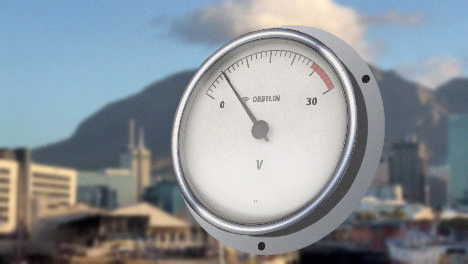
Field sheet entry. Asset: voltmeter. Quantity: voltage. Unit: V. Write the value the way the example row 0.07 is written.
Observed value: 5
